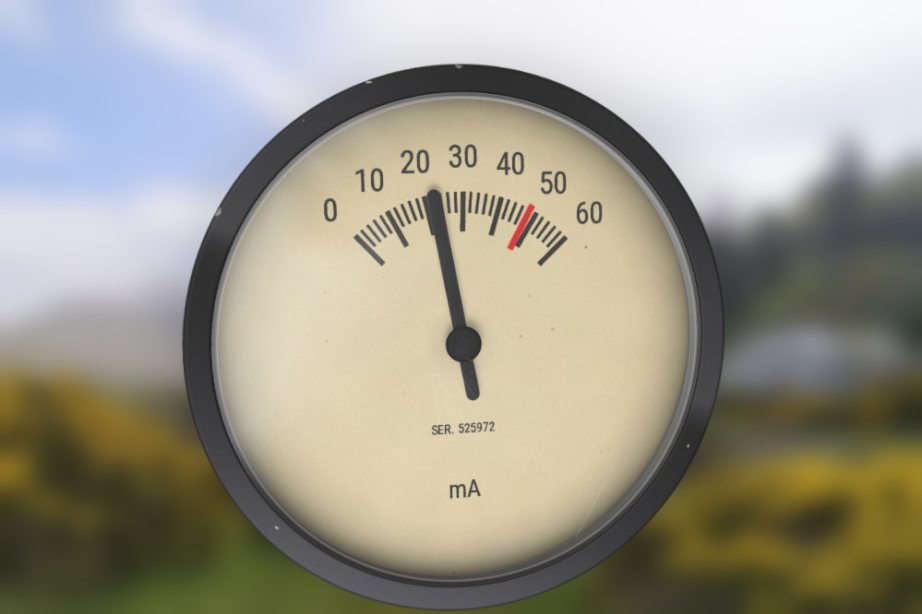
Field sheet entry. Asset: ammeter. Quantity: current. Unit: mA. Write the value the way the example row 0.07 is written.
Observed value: 22
